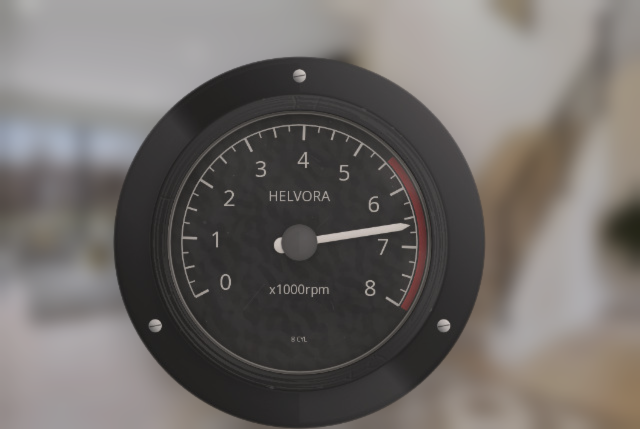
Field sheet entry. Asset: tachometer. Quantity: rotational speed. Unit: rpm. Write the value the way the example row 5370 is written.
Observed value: 6625
